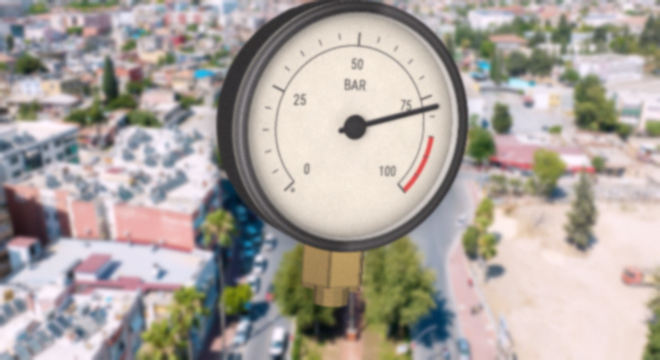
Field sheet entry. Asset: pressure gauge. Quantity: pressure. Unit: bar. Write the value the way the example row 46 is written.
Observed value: 77.5
